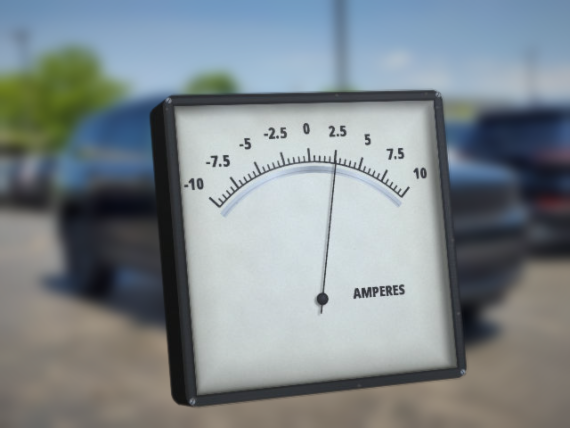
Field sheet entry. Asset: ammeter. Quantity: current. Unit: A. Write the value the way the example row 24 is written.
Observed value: 2.5
